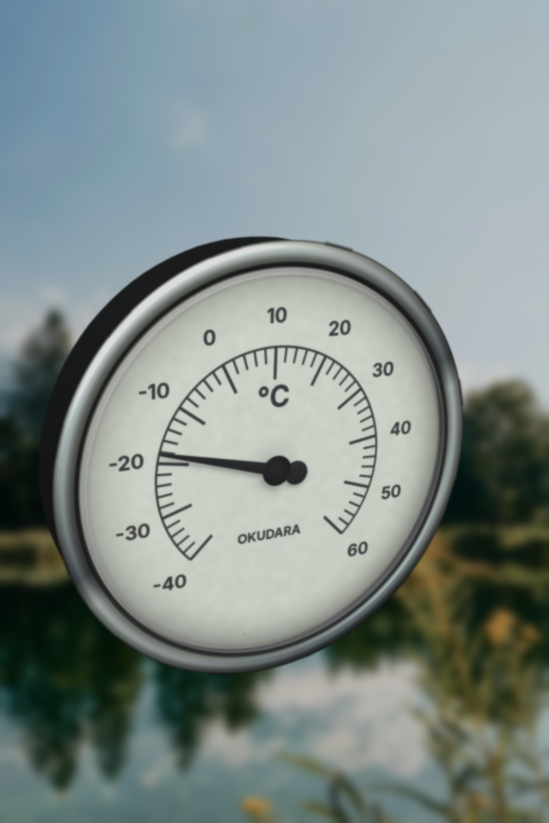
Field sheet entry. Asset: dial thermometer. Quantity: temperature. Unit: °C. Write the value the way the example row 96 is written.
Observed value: -18
